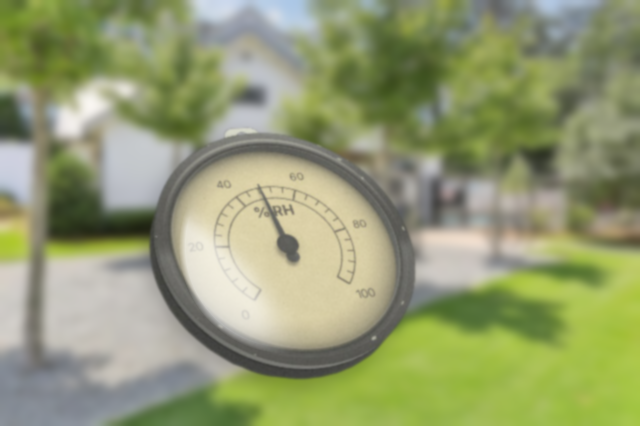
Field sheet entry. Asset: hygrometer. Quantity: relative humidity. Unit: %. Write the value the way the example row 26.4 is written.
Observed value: 48
